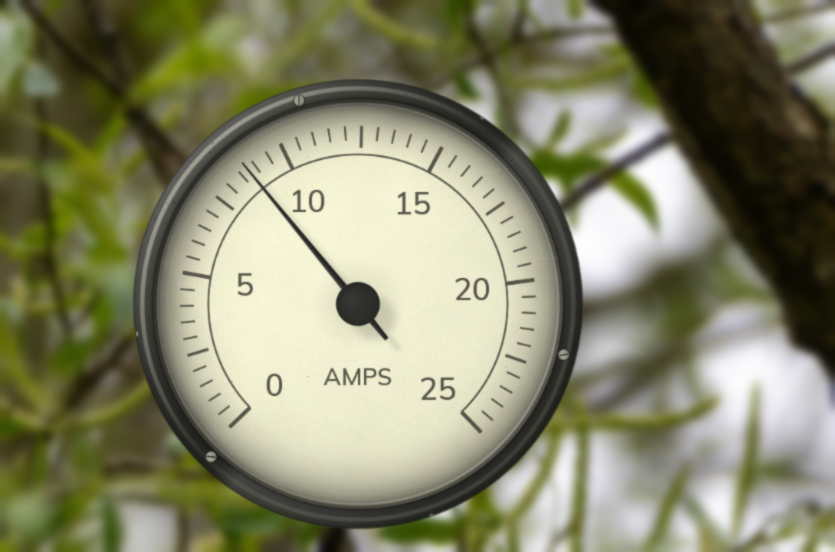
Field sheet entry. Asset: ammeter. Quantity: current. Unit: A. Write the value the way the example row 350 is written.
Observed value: 8.75
